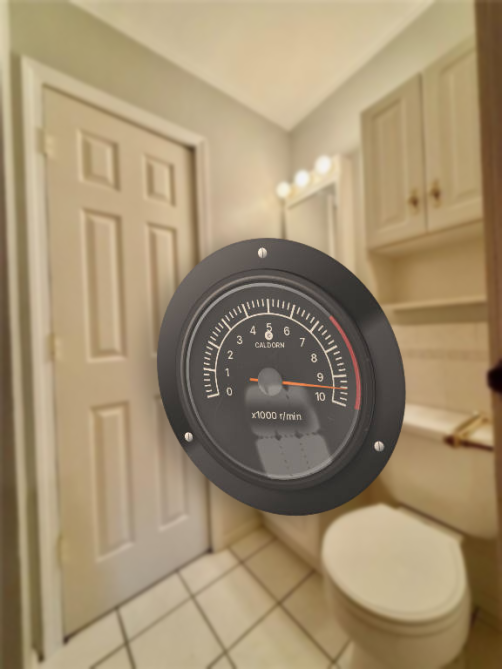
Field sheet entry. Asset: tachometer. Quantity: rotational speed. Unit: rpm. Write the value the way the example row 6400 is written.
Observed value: 9400
